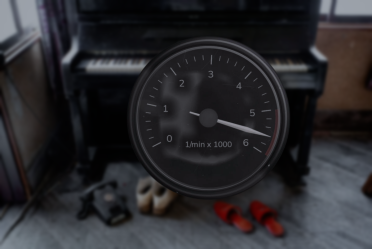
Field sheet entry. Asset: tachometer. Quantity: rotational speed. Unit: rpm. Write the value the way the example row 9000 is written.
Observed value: 5600
